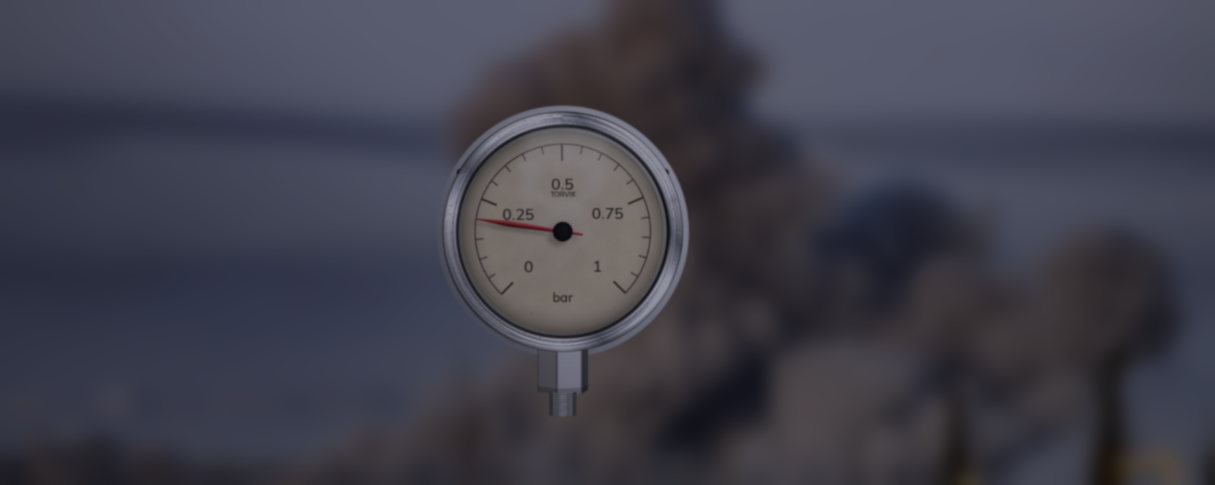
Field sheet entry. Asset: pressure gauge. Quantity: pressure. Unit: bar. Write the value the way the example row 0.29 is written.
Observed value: 0.2
